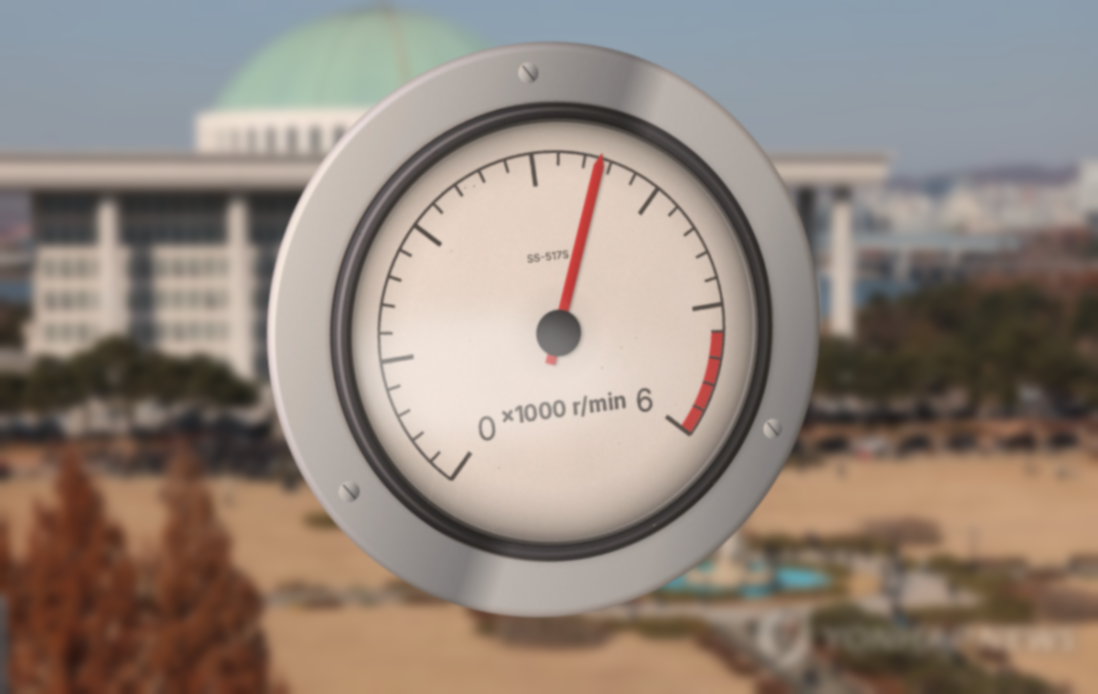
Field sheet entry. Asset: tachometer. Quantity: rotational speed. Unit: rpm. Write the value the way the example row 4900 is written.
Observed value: 3500
